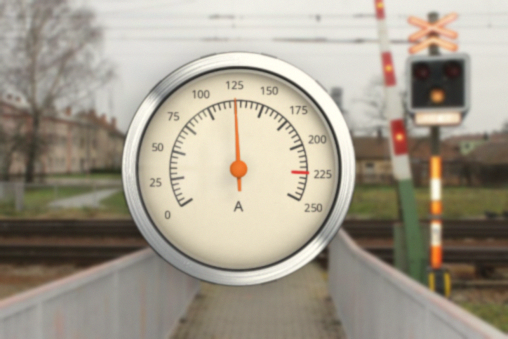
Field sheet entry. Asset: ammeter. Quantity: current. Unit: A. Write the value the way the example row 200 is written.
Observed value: 125
